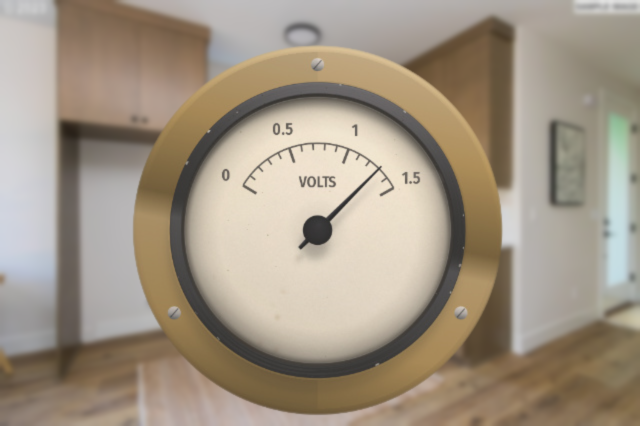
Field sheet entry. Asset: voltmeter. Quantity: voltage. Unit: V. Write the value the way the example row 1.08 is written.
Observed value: 1.3
